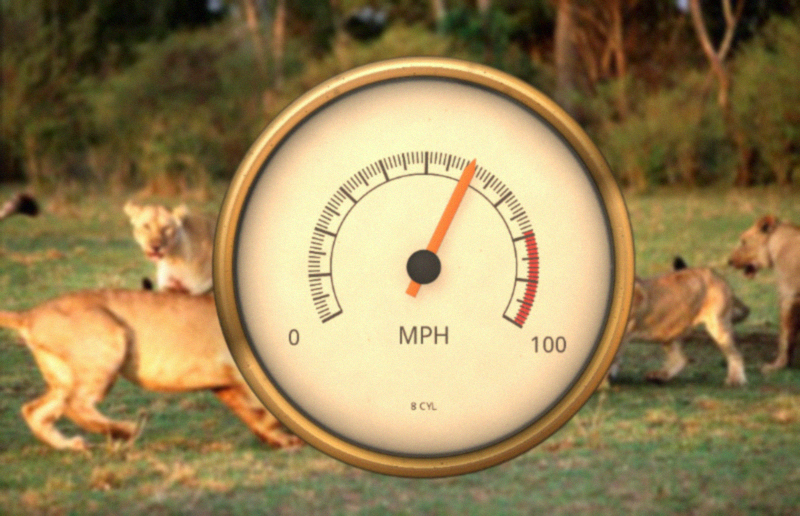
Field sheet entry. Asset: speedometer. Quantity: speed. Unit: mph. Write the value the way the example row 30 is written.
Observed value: 60
